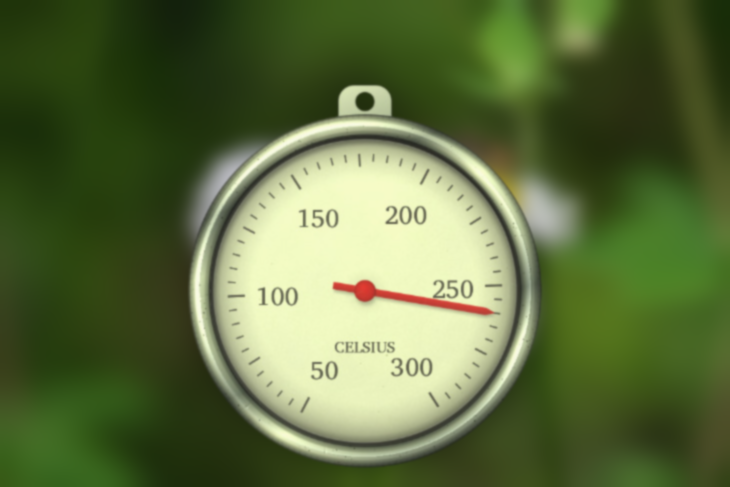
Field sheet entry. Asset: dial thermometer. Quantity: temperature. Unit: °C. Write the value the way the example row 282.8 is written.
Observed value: 260
